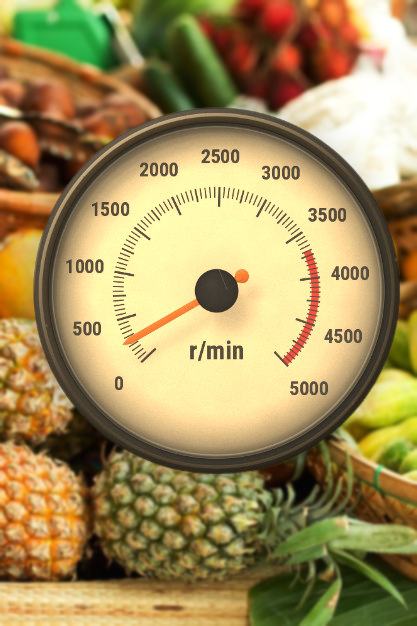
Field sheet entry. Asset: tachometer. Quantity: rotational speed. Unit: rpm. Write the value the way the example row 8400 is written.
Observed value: 250
